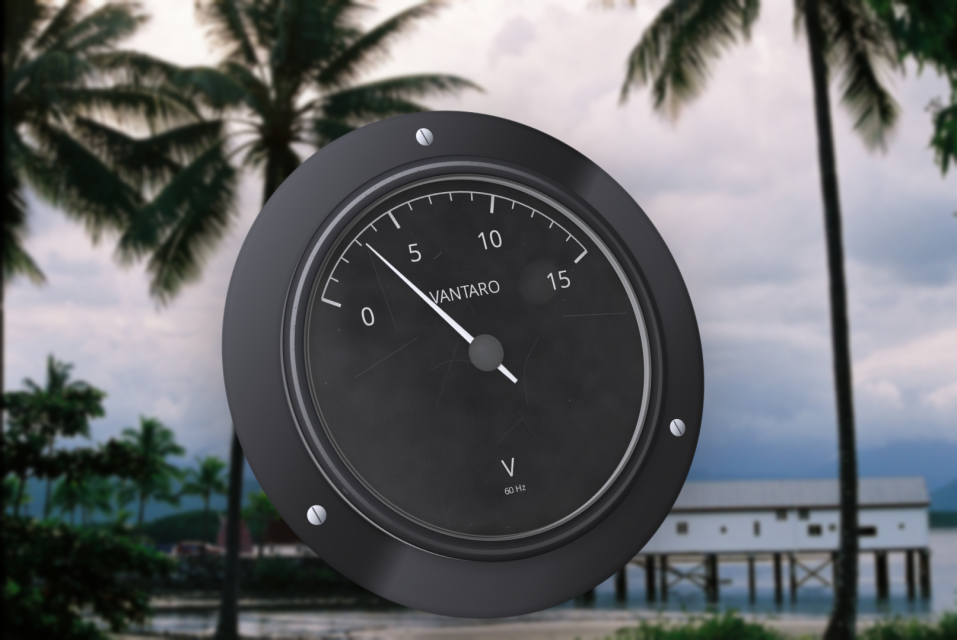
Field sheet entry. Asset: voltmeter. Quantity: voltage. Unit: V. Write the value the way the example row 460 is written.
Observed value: 3
